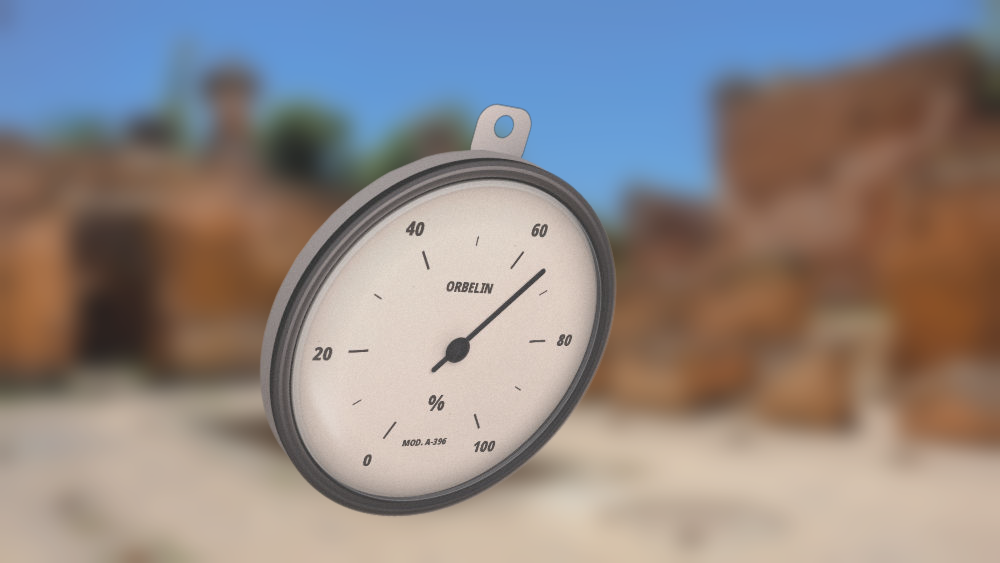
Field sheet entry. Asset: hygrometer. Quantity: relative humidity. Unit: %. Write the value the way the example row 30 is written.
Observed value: 65
